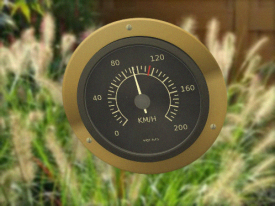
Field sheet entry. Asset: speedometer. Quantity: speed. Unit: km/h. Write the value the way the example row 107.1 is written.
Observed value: 95
